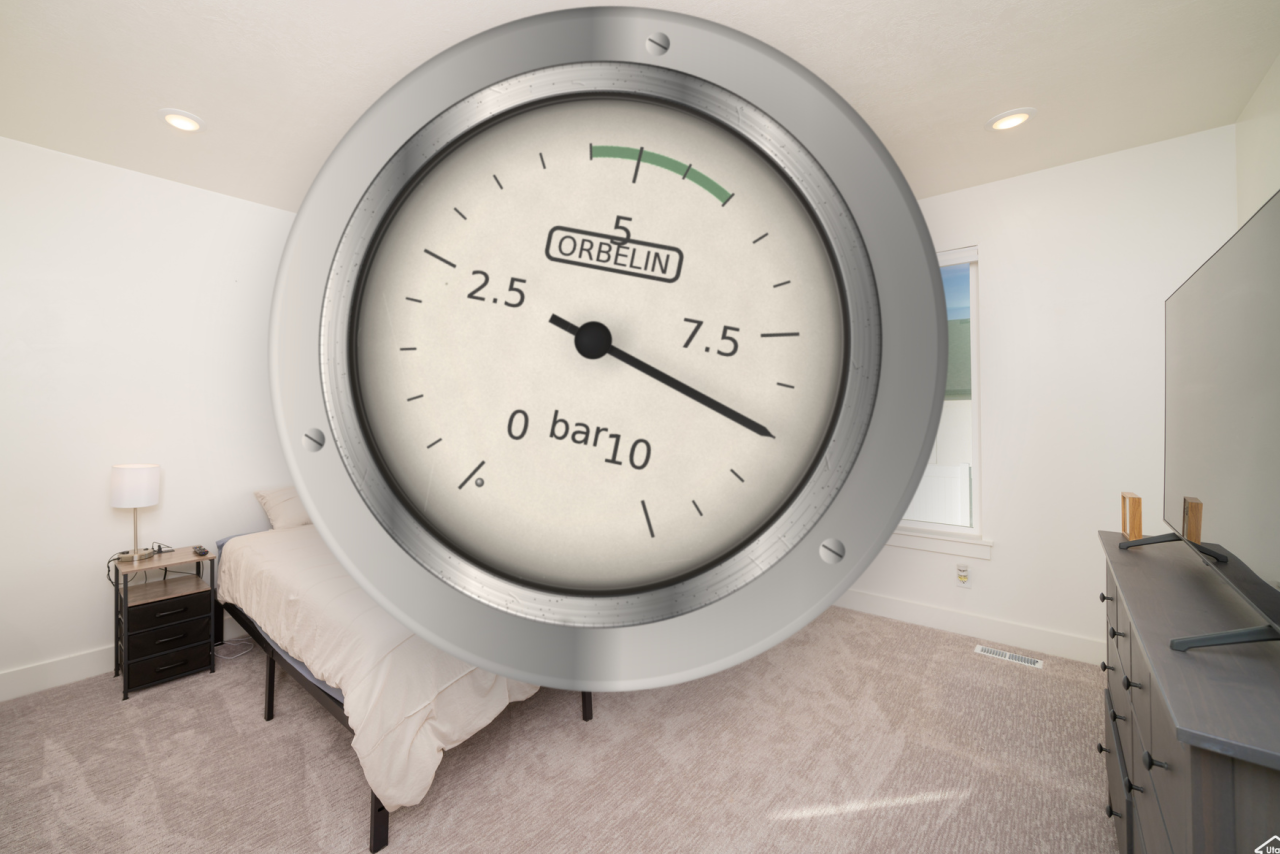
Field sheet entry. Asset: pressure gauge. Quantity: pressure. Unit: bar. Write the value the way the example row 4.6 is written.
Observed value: 8.5
